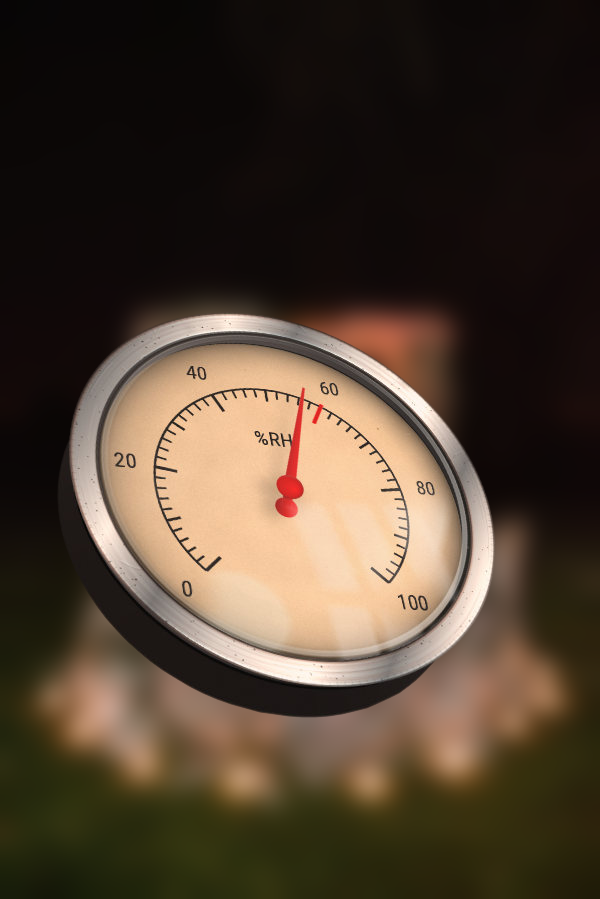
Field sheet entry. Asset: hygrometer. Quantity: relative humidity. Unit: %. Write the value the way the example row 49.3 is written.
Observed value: 56
